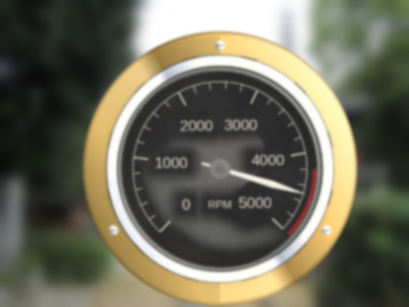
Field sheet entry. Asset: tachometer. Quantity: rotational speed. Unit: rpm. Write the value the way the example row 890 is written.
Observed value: 4500
